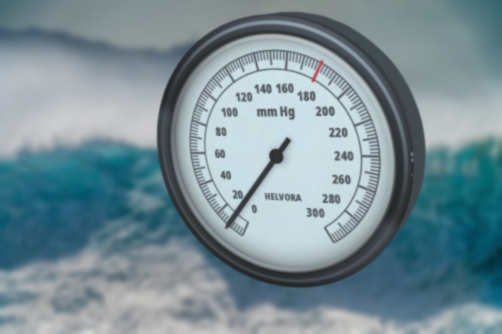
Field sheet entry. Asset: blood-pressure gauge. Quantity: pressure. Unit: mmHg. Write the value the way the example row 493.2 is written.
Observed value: 10
